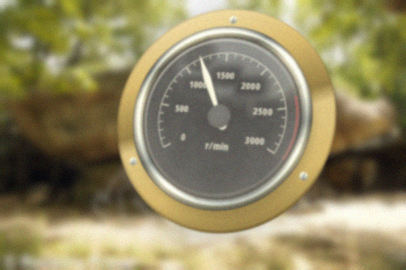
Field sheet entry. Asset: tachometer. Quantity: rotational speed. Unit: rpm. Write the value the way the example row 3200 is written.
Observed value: 1200
